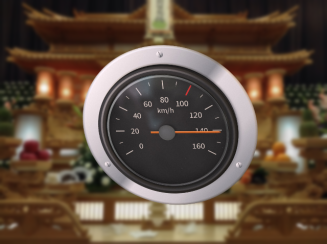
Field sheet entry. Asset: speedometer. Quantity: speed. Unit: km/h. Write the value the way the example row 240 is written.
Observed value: 140
